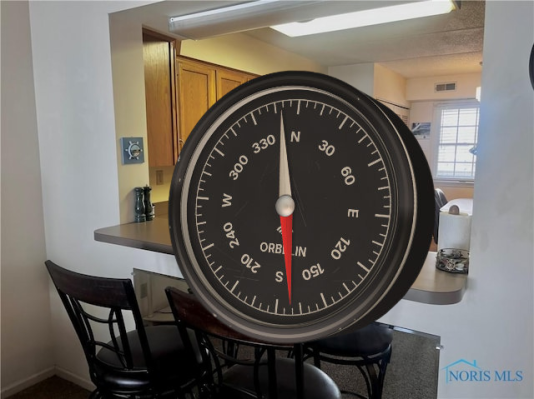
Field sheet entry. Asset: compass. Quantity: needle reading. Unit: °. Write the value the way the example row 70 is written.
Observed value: 170
